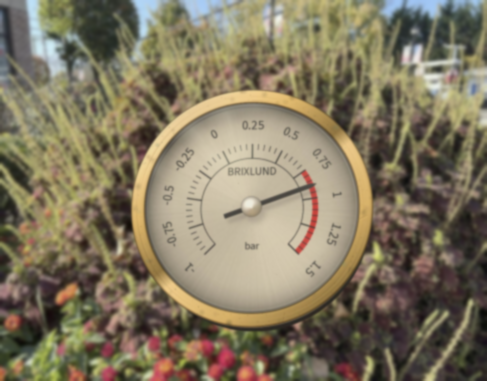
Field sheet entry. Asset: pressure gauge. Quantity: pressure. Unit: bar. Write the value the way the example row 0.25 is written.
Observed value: 0.9
